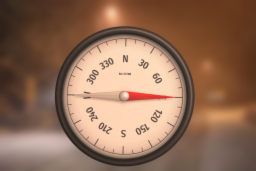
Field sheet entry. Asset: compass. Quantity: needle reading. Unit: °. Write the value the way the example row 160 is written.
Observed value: 90
